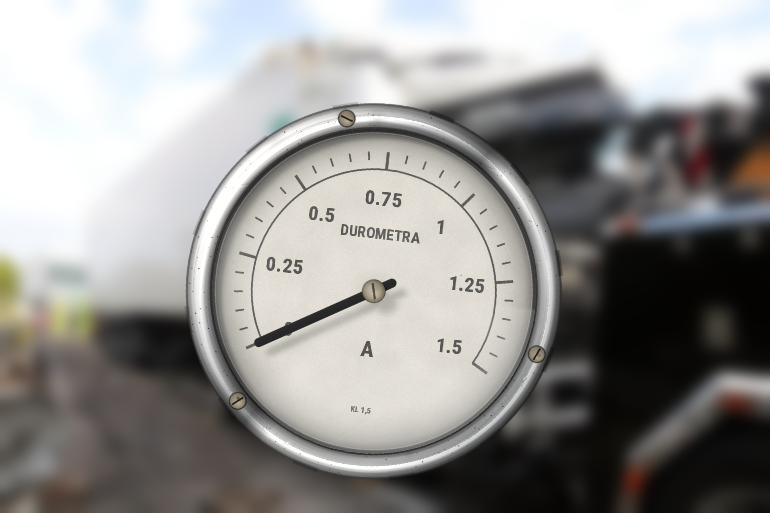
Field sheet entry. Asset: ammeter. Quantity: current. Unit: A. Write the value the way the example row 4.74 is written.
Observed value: 0
